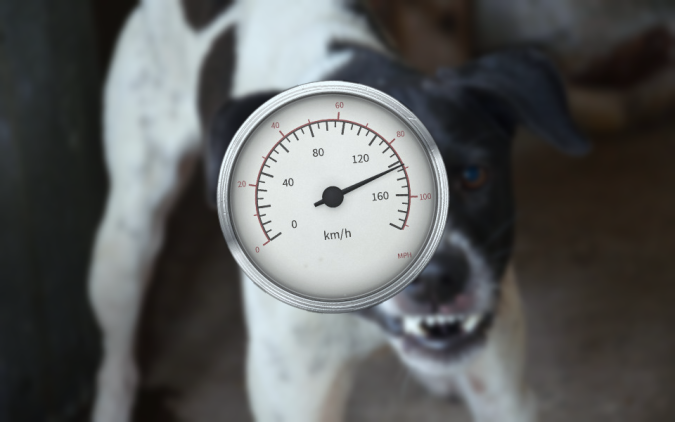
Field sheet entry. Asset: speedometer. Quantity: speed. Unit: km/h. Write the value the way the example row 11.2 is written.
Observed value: 142.5
